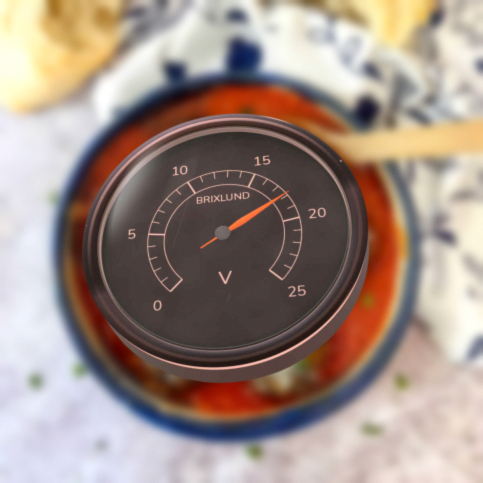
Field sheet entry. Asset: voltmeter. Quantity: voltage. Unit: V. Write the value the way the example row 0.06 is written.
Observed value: 18
